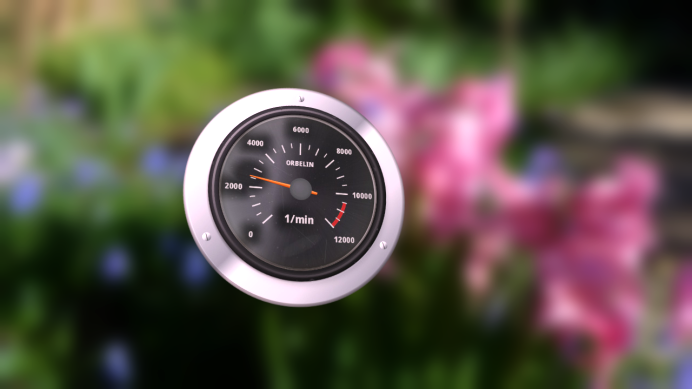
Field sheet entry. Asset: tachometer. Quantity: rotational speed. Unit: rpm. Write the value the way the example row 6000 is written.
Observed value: 2500
